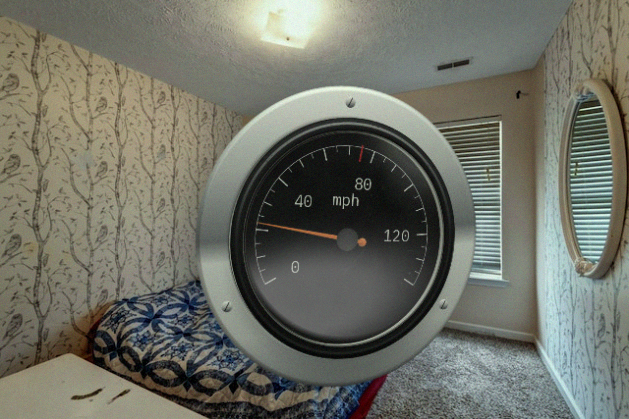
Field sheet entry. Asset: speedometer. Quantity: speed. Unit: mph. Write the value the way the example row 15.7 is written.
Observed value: 22.5
